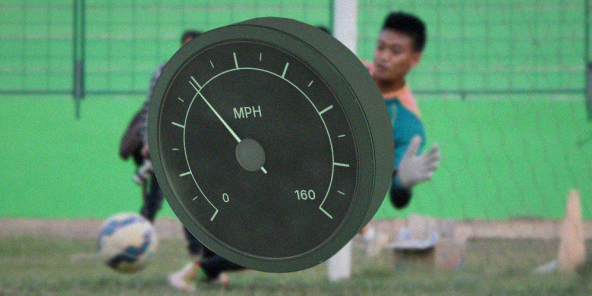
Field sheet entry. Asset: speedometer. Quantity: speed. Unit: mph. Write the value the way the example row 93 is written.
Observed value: 60
